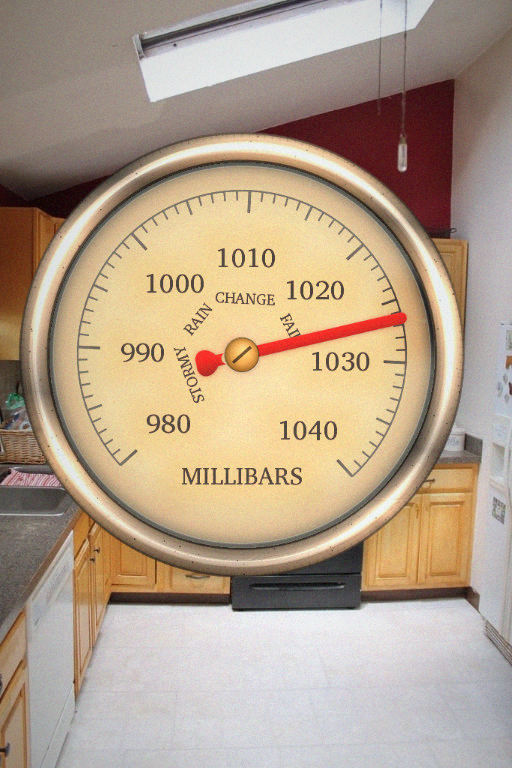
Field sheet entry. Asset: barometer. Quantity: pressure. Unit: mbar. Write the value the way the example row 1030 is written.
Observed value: 1026.5
